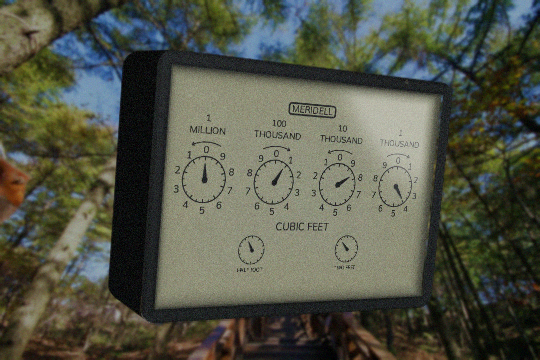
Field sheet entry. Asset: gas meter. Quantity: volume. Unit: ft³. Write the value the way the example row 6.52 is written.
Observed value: 8400
